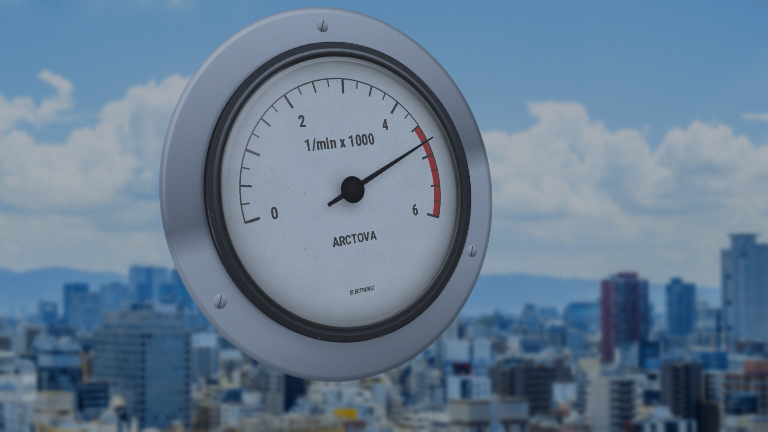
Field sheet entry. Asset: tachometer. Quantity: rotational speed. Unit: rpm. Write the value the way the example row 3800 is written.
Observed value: 4750
